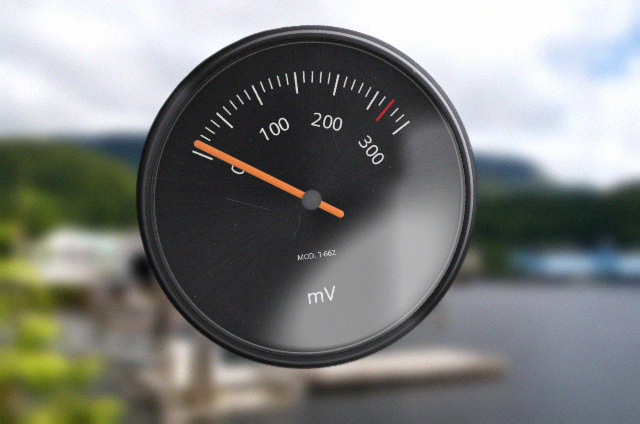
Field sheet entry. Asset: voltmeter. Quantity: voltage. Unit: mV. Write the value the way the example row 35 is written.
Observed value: 10
